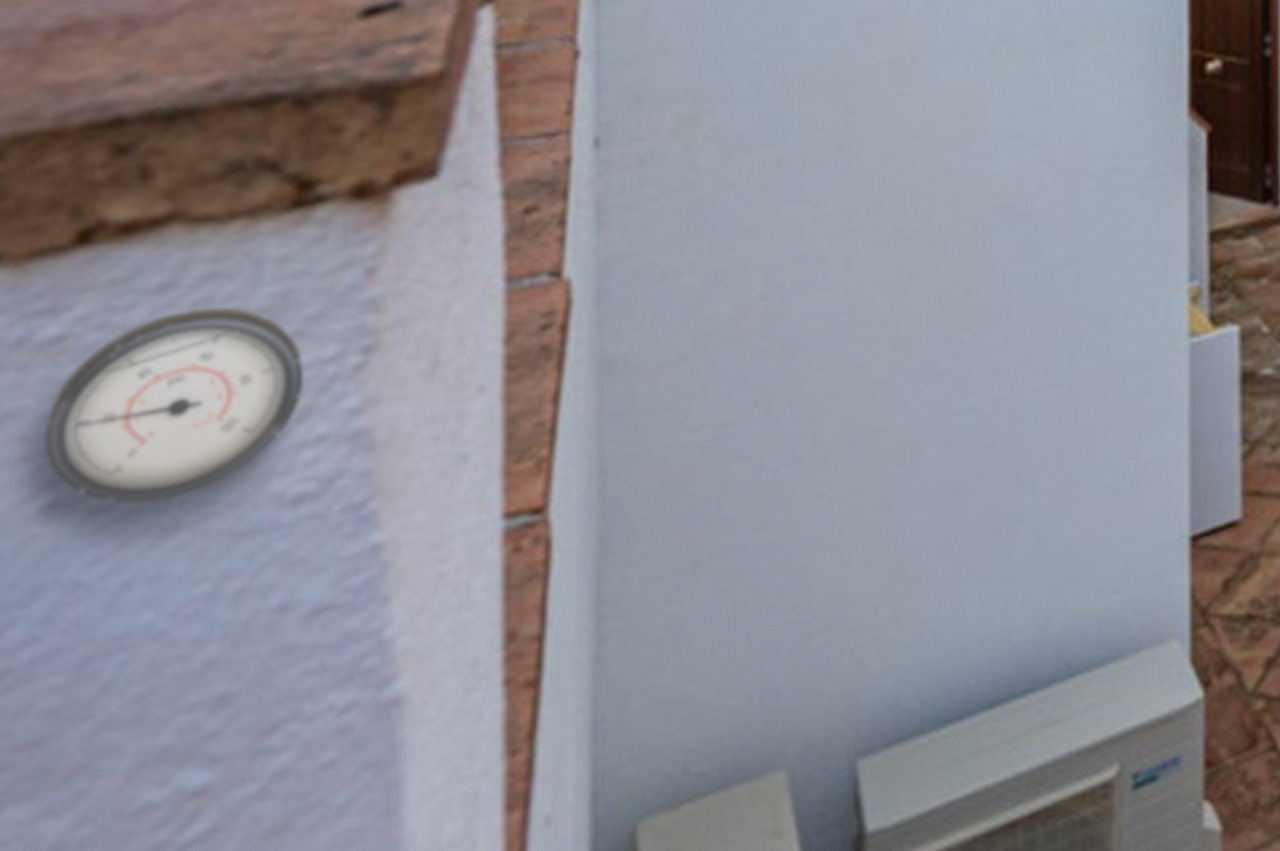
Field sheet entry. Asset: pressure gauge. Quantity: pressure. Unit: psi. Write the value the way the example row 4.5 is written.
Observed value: 20
